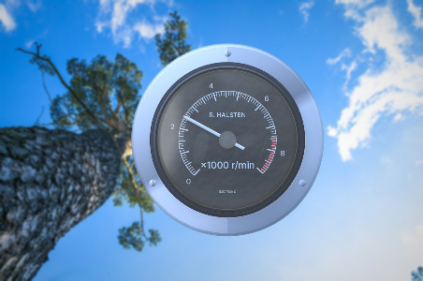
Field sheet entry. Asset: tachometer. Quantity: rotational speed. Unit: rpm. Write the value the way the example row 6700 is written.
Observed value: 2500
